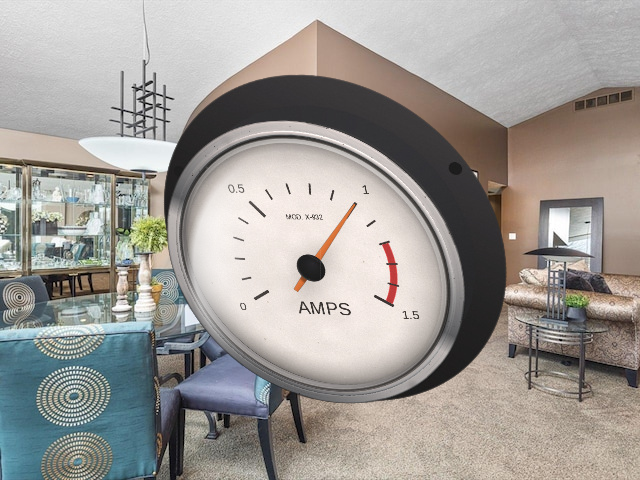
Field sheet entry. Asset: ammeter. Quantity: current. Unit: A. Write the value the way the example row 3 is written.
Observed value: 1
